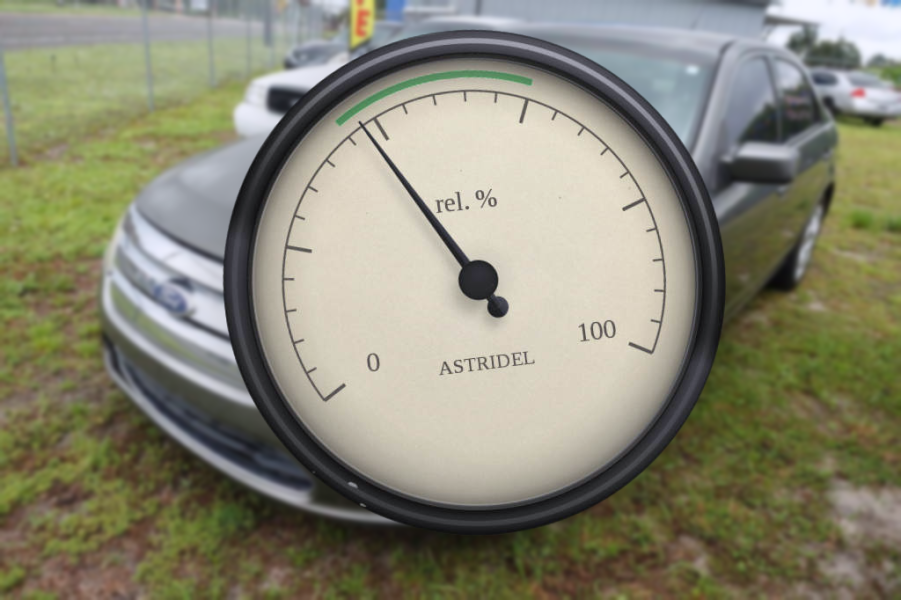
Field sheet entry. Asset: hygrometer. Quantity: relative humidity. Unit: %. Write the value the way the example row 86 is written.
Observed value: 38
